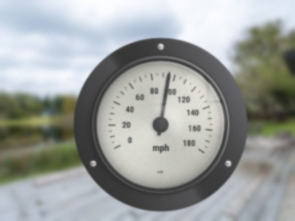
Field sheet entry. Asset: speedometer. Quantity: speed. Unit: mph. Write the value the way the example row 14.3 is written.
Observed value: 95
